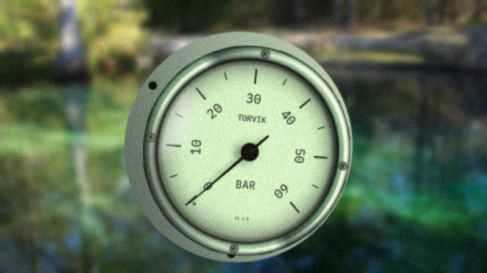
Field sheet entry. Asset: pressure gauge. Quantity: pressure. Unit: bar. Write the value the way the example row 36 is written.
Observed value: 0
